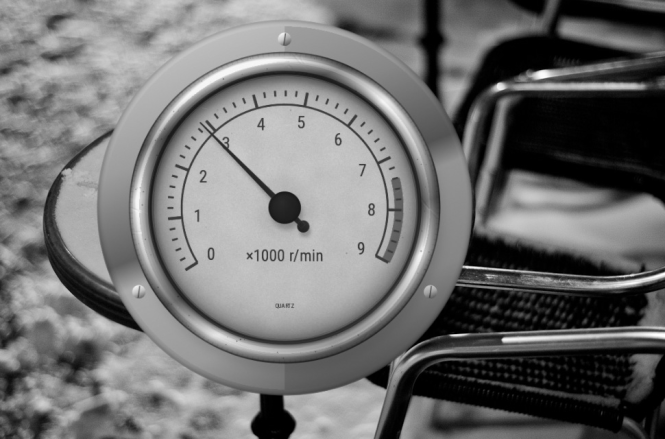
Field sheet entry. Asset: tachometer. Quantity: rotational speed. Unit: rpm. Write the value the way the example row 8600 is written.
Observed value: 2900
